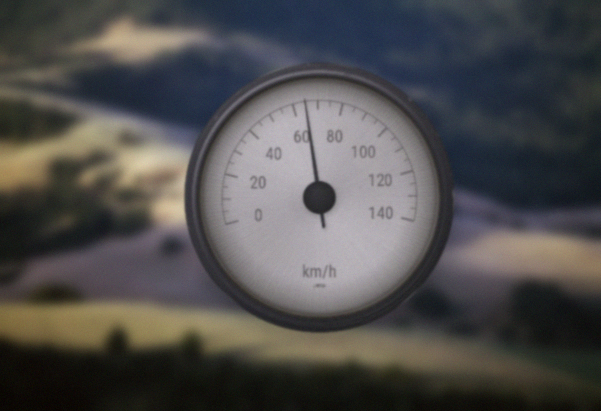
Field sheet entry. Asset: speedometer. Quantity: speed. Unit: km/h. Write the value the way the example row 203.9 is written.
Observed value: 65
